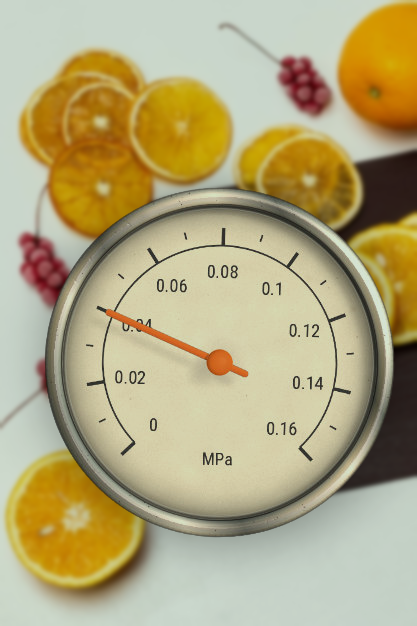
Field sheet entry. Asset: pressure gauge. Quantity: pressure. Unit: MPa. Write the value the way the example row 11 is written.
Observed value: 0.04
